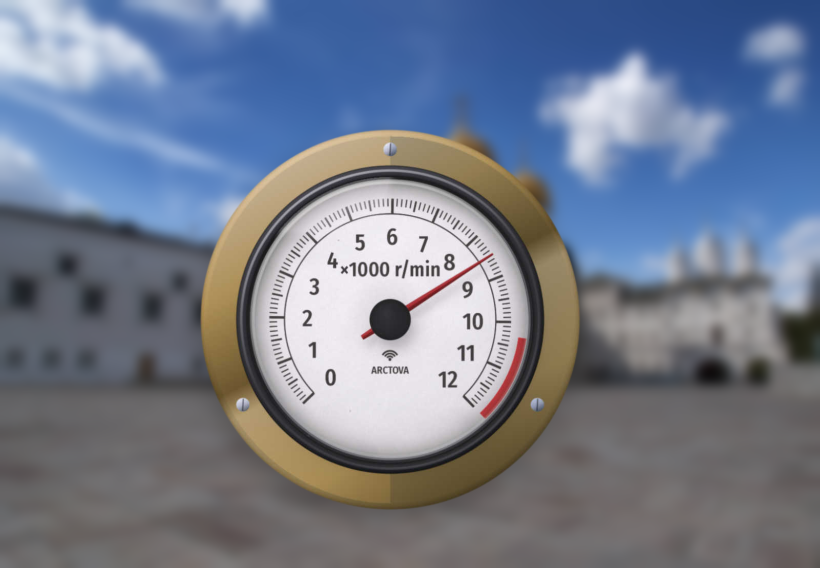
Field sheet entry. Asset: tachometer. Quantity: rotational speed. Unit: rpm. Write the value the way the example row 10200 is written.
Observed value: 8500
